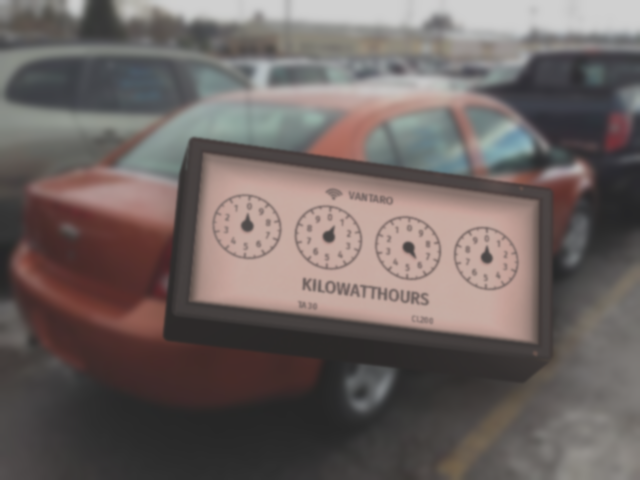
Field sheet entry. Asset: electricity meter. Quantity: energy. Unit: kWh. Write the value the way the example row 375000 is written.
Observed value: 60
